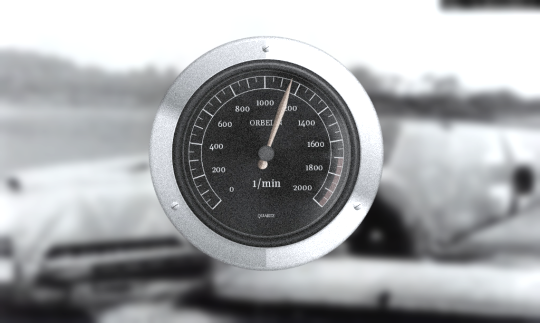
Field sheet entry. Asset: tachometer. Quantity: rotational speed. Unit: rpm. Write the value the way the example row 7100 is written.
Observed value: 1150
